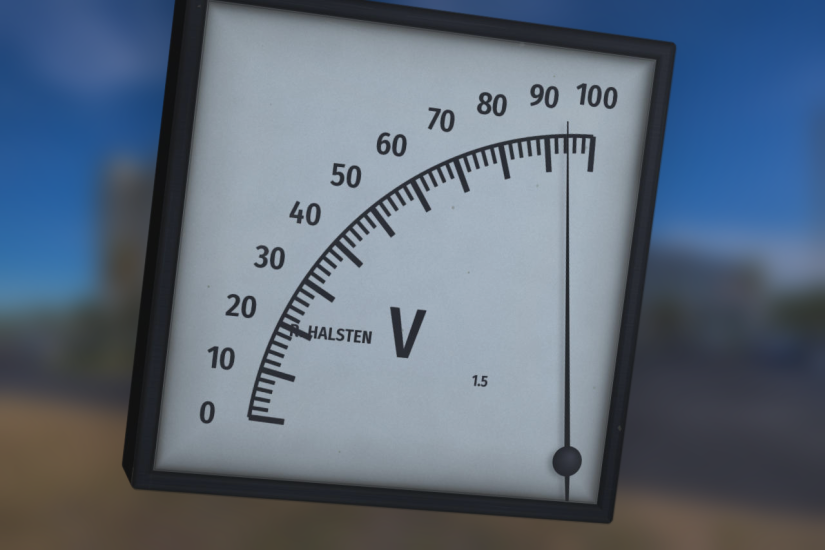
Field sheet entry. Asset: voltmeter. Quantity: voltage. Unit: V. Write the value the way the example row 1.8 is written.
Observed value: 94
